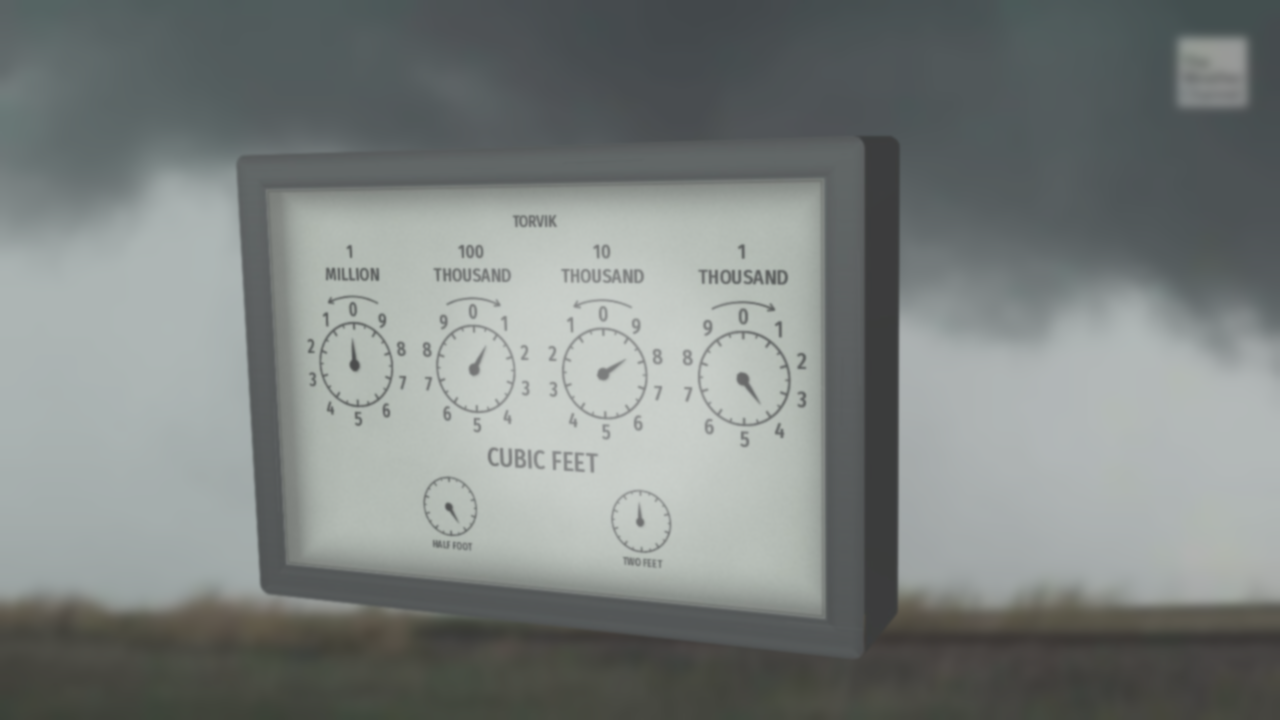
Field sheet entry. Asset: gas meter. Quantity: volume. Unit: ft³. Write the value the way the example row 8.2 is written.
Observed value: 8400
